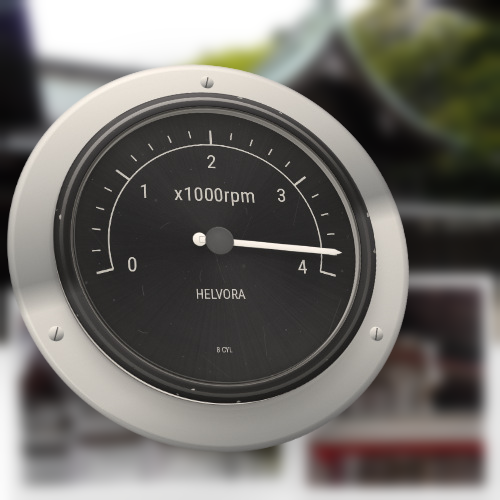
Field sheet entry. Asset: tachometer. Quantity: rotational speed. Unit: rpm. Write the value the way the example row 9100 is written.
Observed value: 3800
